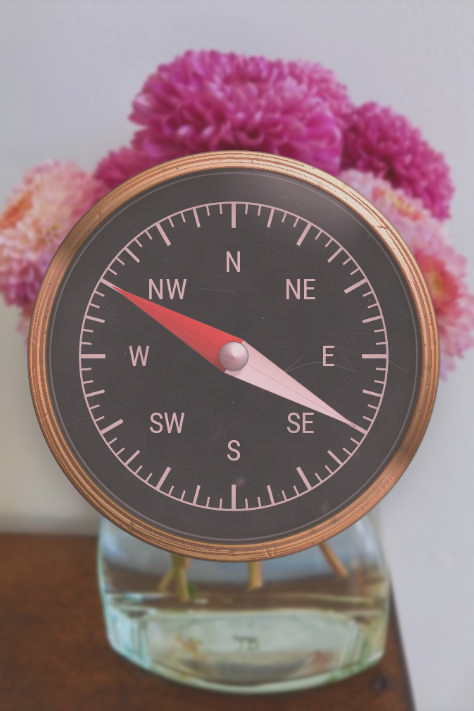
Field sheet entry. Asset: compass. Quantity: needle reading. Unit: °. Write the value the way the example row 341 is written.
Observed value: 300
